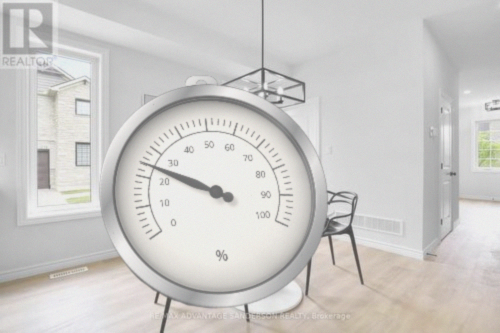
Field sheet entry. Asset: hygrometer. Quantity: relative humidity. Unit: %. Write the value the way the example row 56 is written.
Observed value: 24
